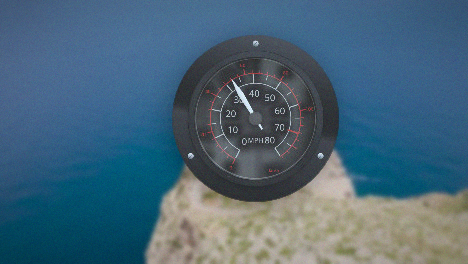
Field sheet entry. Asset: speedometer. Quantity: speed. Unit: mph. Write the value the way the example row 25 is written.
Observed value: 32.5
